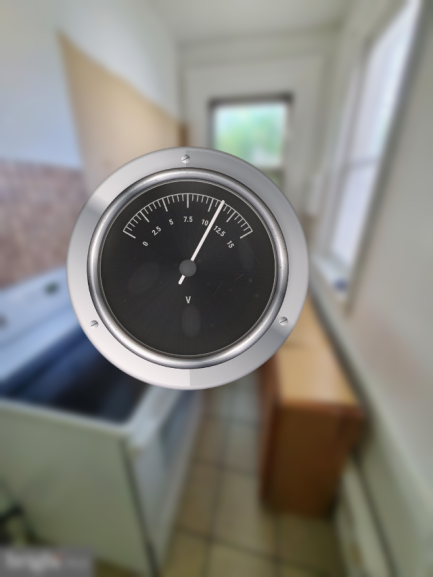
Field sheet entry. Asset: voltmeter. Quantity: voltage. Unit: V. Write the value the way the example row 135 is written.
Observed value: 11
